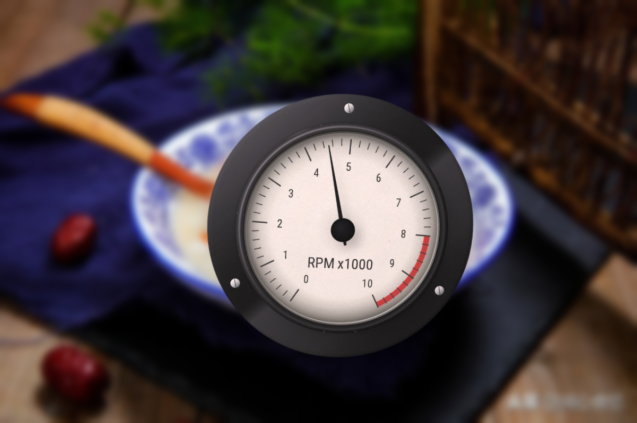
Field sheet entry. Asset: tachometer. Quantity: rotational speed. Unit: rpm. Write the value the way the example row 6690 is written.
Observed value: 4500
